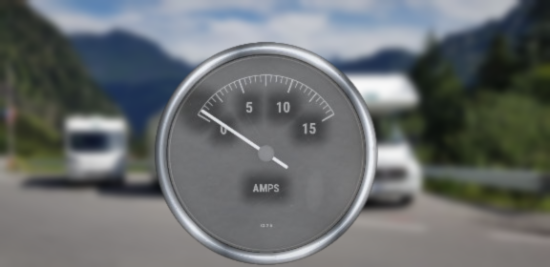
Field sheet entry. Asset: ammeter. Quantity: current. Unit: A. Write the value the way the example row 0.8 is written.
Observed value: 0.5
